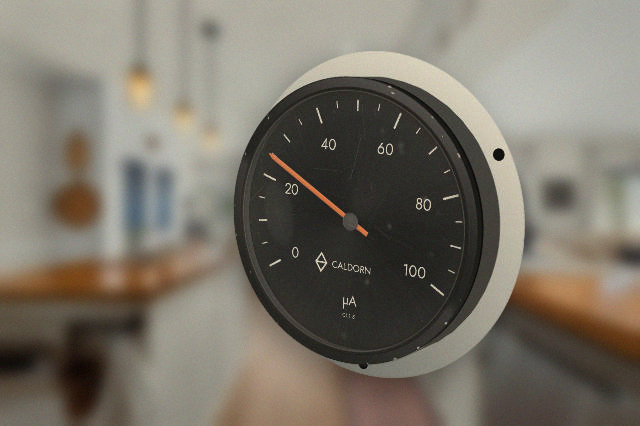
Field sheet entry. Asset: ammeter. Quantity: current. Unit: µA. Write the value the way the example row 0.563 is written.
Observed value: 25
